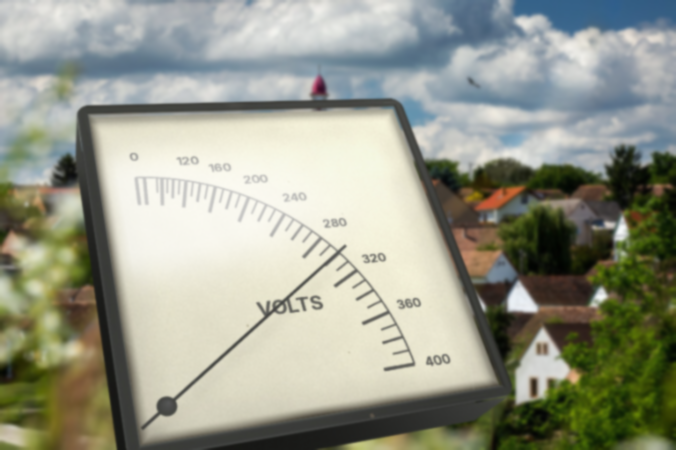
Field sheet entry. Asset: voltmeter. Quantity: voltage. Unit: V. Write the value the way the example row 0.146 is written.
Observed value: 300
